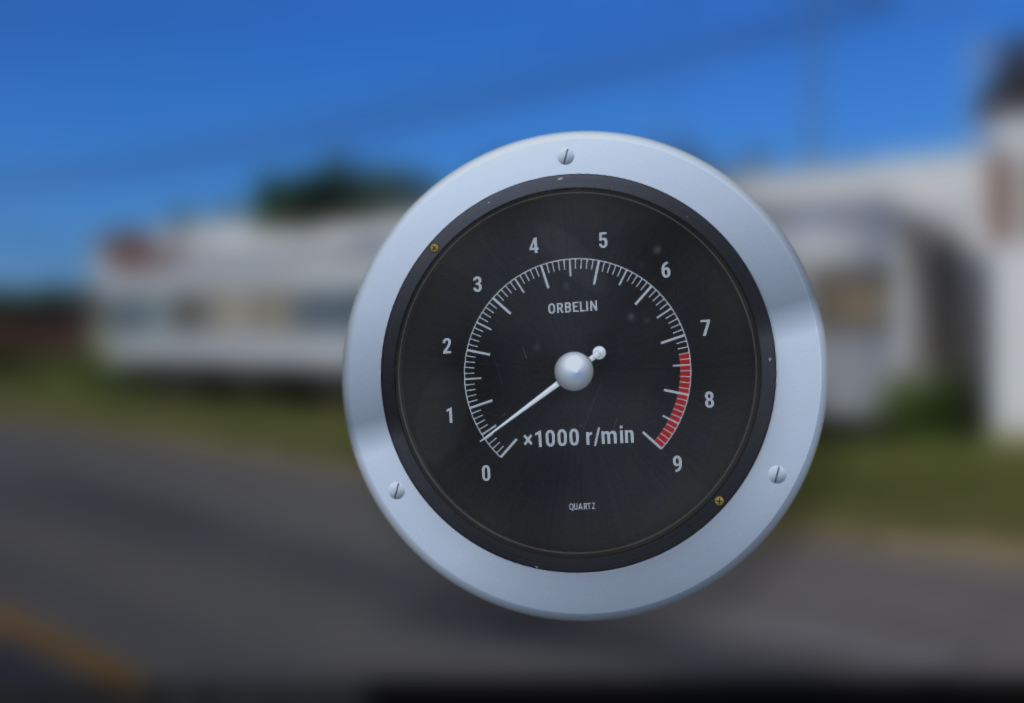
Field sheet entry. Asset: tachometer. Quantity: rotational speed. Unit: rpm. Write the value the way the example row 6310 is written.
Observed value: 400
